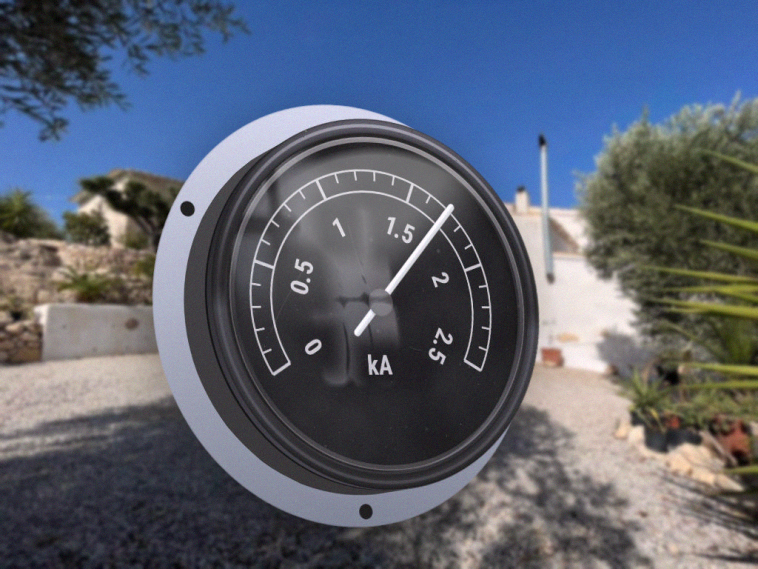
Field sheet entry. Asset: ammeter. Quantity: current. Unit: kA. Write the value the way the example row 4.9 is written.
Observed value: 1.7
